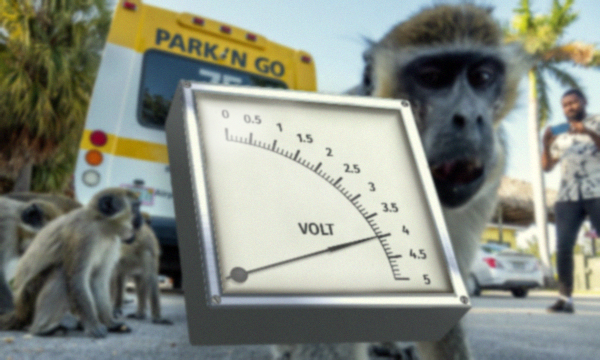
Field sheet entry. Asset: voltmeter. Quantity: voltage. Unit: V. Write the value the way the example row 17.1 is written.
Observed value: 4
